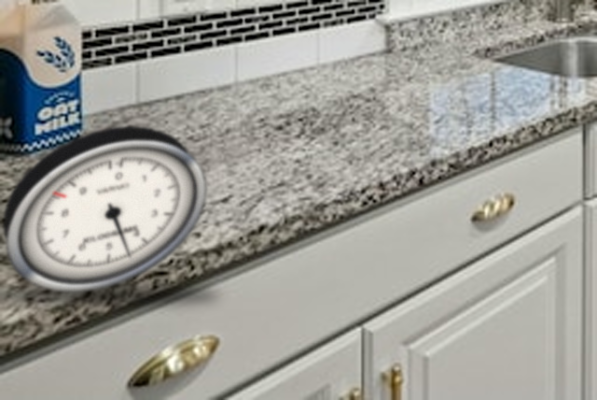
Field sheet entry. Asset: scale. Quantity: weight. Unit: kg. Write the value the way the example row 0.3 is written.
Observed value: 4.5
